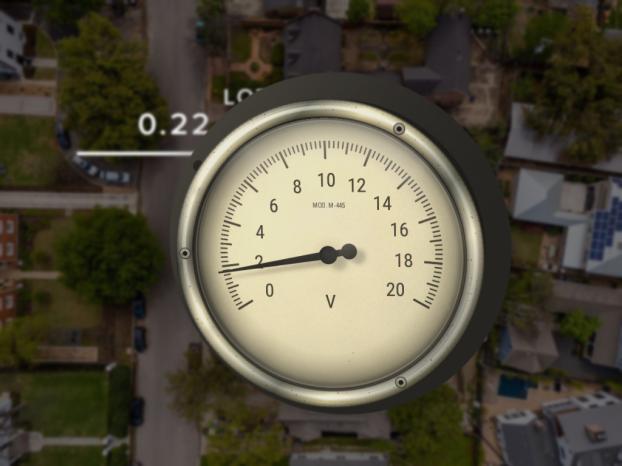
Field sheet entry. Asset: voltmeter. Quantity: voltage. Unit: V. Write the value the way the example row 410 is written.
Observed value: 1.8
